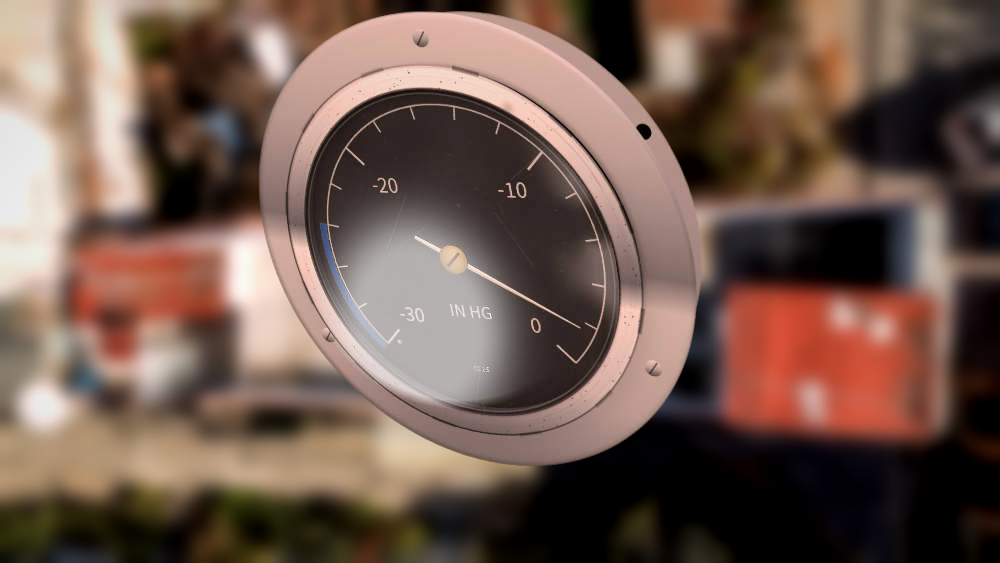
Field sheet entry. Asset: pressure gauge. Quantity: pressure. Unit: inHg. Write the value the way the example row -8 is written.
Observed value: -2
